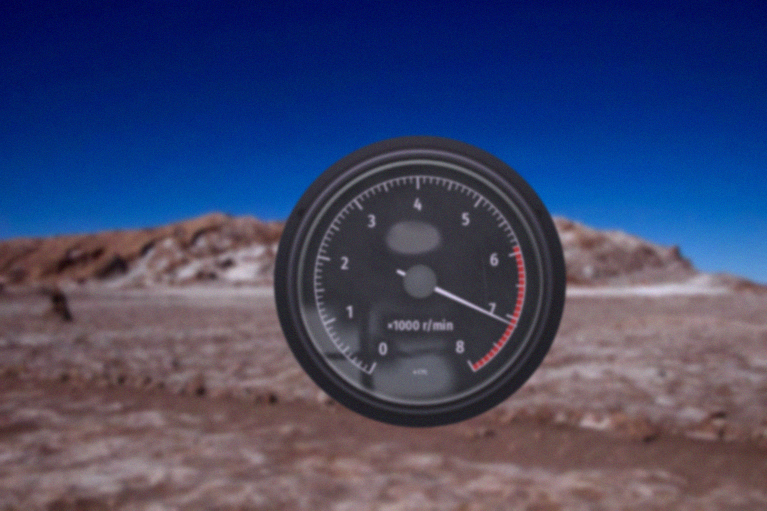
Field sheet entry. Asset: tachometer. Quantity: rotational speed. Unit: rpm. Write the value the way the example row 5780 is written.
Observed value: 7100
